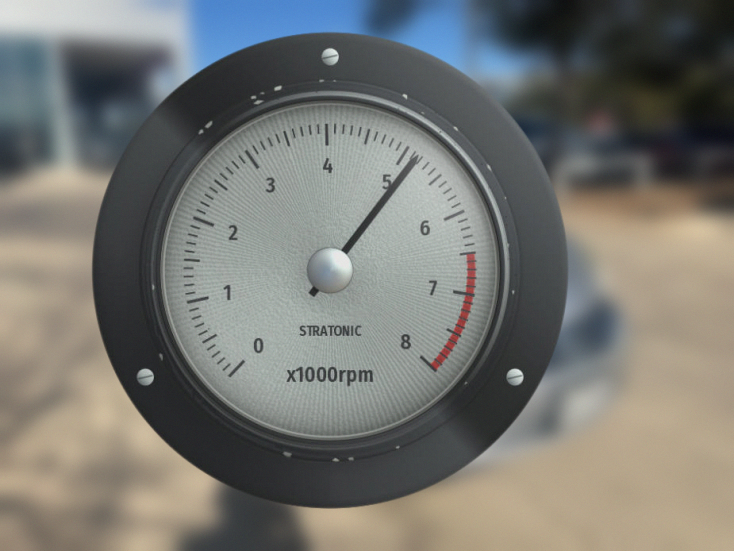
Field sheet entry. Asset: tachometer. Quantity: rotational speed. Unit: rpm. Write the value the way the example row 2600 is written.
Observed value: 5150
